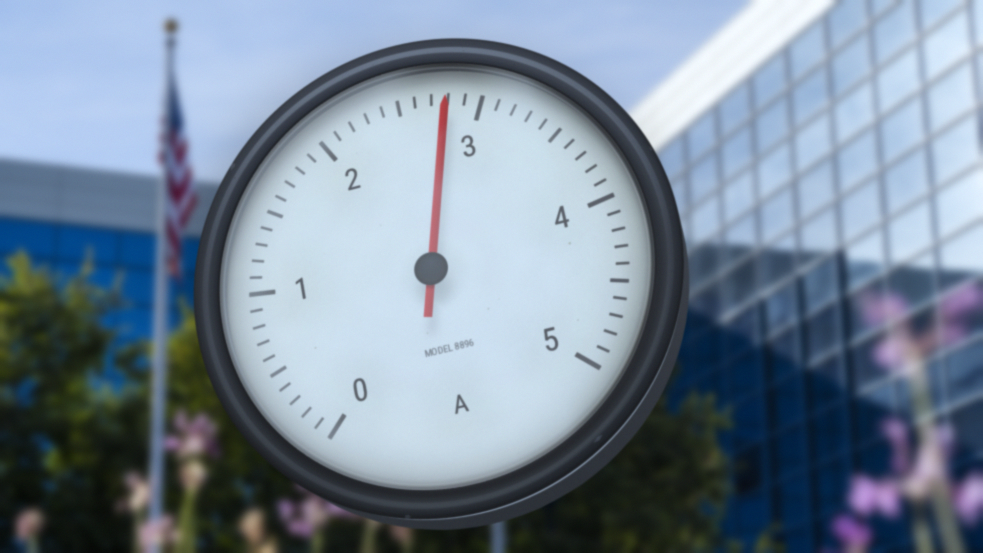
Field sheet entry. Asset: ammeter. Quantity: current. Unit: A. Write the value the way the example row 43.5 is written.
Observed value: 2.8
